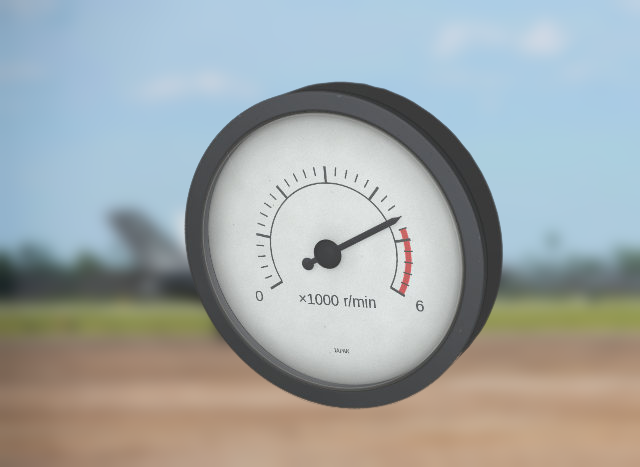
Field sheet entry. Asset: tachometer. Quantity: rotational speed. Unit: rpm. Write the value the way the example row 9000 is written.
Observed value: 4600
